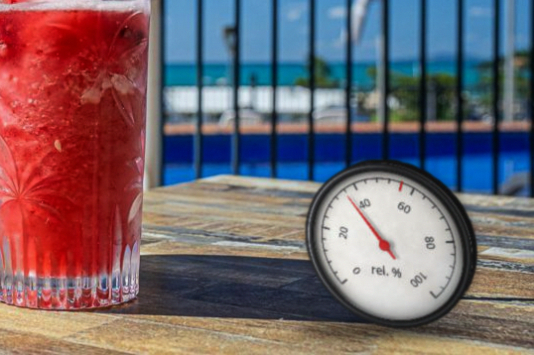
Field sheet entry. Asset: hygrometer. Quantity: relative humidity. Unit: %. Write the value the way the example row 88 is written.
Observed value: 36
